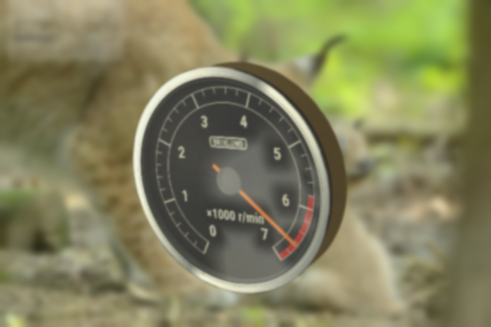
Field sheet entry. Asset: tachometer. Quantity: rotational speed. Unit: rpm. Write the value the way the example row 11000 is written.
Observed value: 6600
